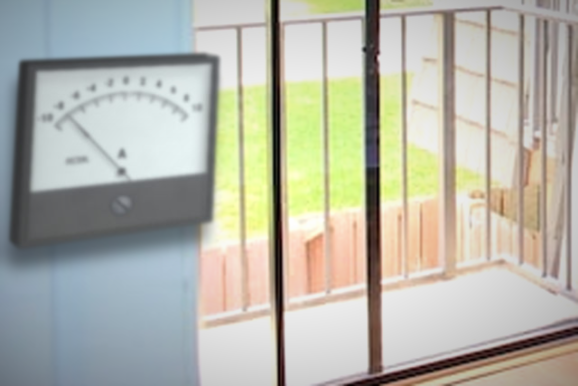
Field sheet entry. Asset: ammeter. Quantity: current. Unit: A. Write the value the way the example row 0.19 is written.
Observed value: -8
